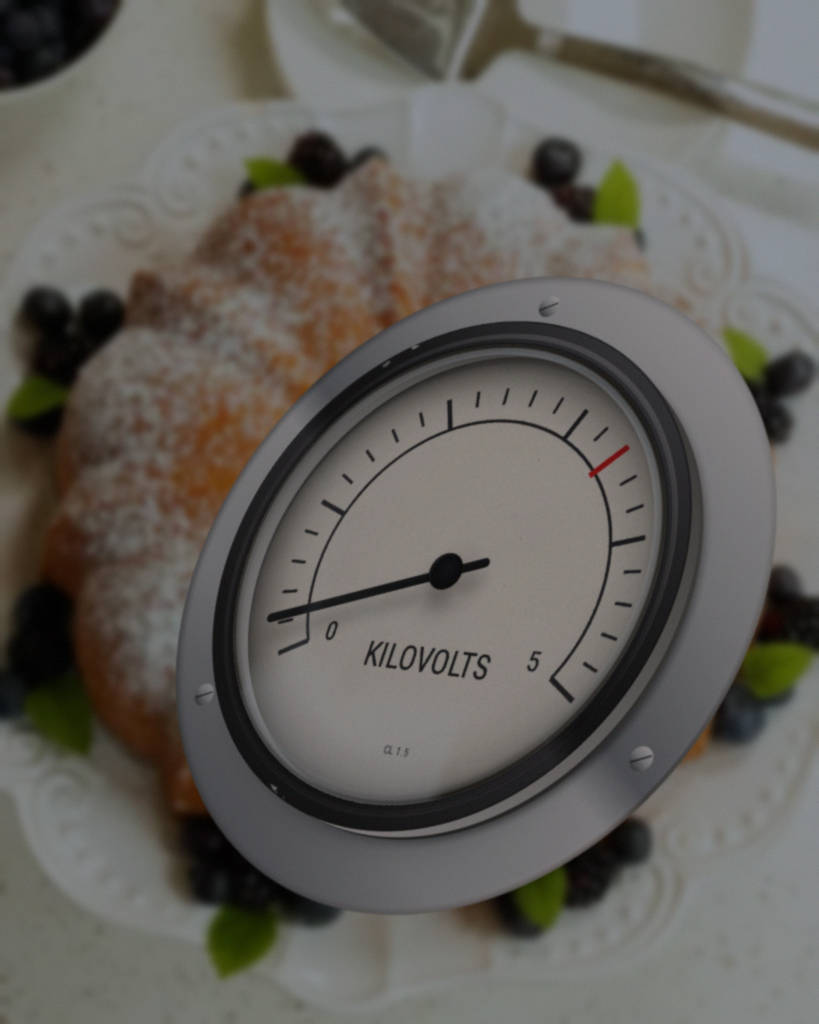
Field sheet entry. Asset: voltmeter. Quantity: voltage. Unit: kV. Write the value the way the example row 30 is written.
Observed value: 0.2
